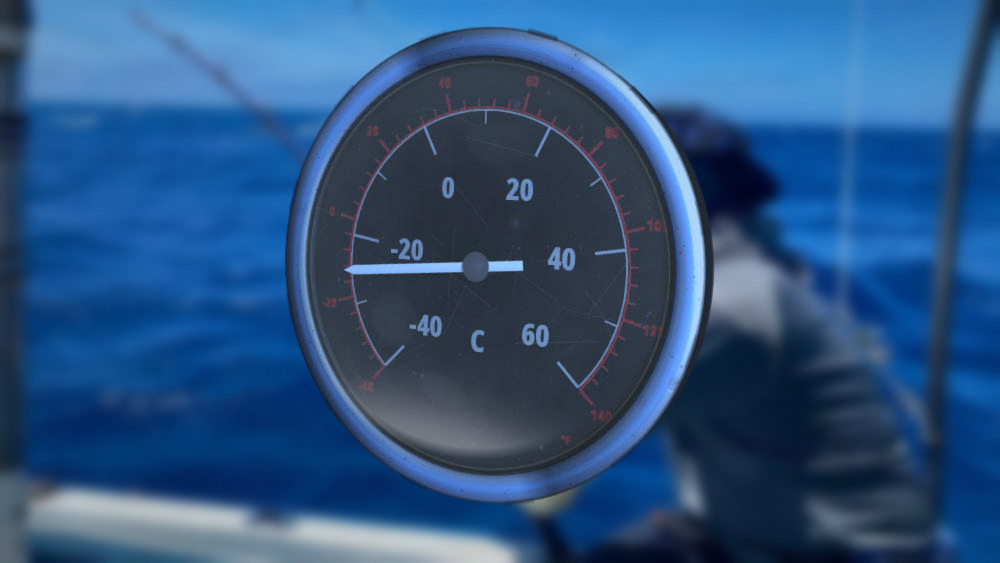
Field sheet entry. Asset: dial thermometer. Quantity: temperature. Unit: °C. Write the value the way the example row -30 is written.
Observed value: -25
